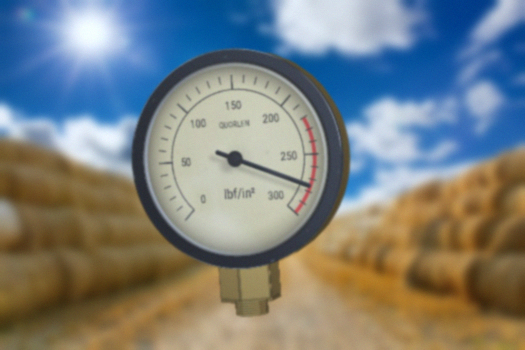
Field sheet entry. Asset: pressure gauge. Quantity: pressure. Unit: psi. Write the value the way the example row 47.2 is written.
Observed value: 275
